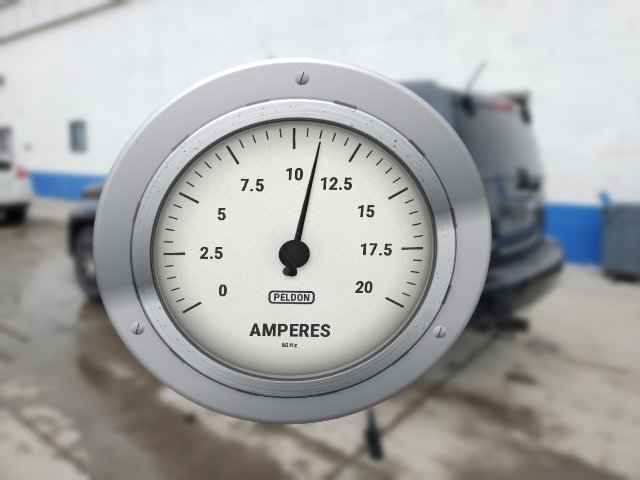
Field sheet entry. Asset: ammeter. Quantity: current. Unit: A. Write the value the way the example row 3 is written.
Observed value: 11
